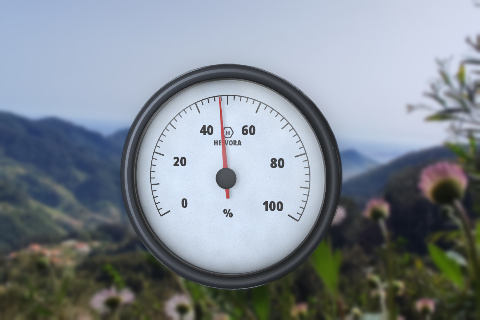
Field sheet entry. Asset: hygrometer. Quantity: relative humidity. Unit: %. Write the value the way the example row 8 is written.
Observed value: 48
